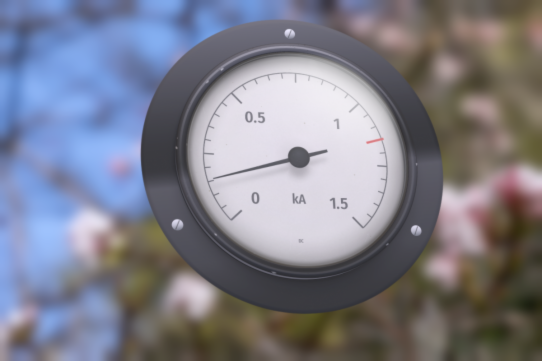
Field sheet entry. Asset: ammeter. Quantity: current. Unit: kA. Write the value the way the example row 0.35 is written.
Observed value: 0.15
